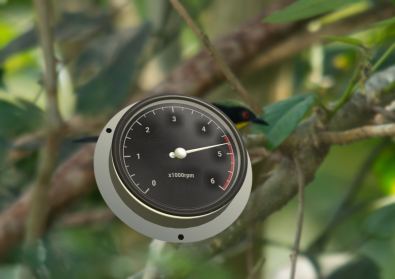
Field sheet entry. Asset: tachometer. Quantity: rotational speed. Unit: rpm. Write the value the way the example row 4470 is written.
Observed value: 4750
